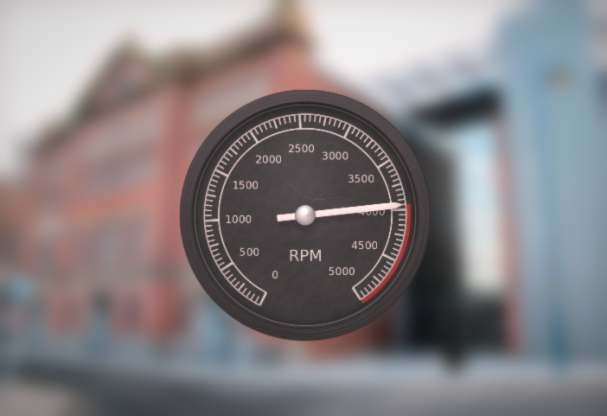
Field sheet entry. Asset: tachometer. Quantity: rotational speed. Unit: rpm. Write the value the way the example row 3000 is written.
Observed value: 3950
